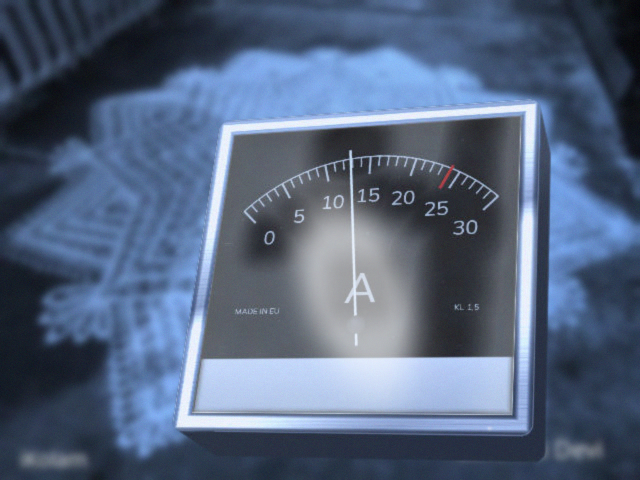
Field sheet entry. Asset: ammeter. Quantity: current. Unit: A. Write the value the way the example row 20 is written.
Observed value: 13
